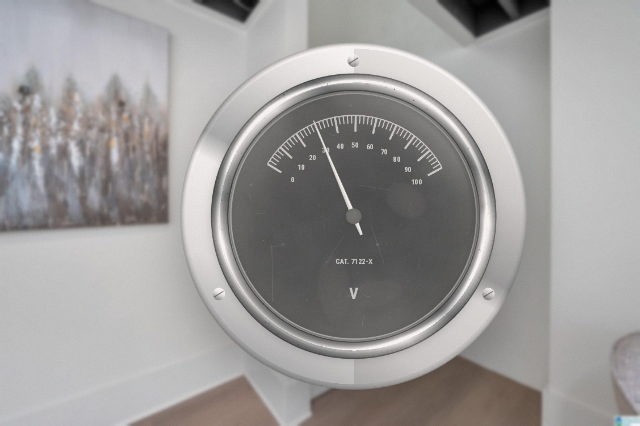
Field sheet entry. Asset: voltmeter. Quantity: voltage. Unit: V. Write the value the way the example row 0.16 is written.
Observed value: 30
